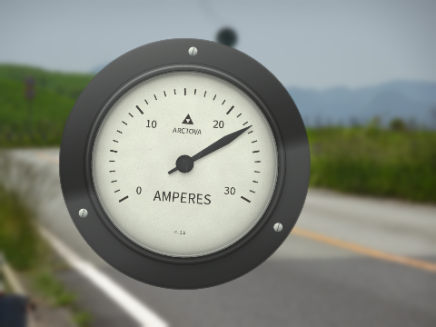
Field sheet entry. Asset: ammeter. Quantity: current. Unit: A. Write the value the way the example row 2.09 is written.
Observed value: 22.5
